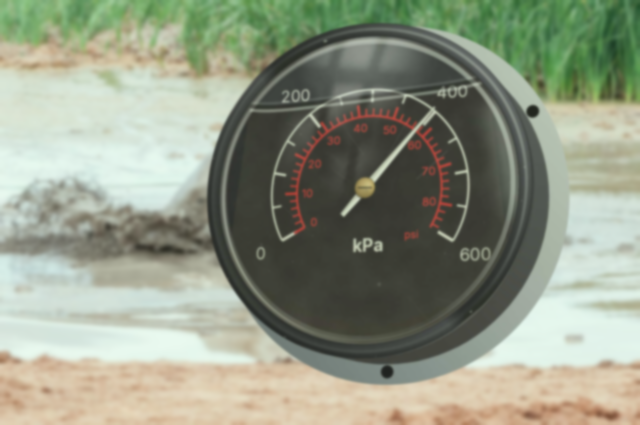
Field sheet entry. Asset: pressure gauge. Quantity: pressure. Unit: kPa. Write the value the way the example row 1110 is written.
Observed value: 400
